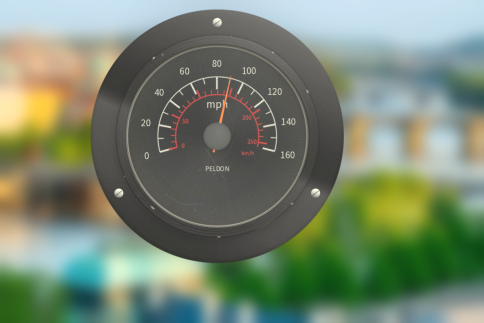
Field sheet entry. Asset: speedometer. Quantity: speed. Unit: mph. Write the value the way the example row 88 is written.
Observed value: 90
